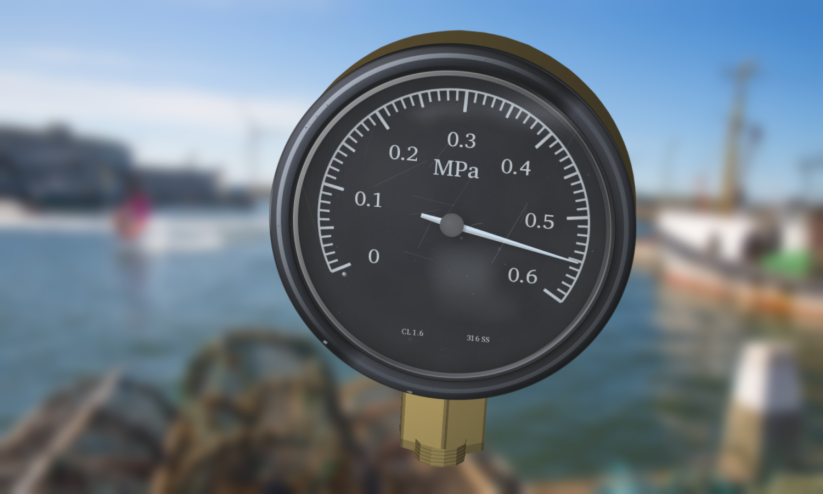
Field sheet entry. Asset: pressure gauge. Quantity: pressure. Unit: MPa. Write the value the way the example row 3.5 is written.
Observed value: 0.55
